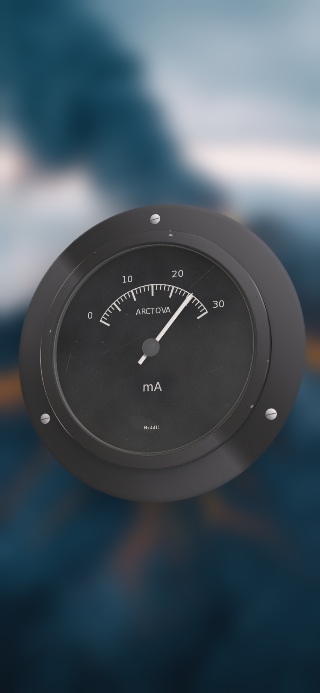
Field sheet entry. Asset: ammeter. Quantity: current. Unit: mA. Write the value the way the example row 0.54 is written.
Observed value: 25
